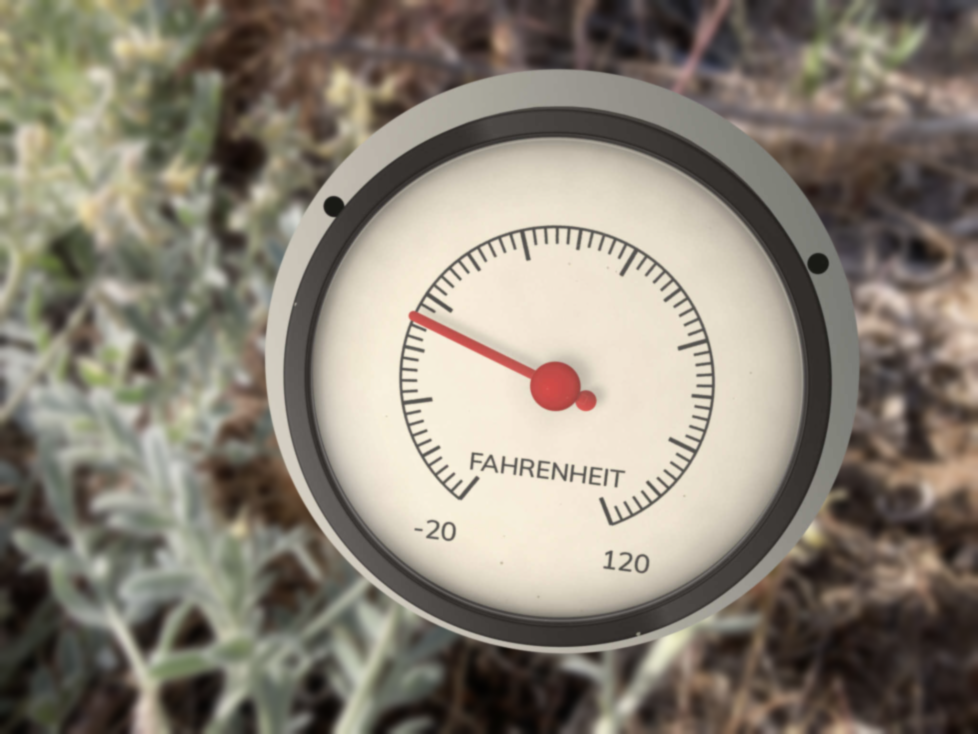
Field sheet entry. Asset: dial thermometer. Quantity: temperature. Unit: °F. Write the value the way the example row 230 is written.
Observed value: 16
